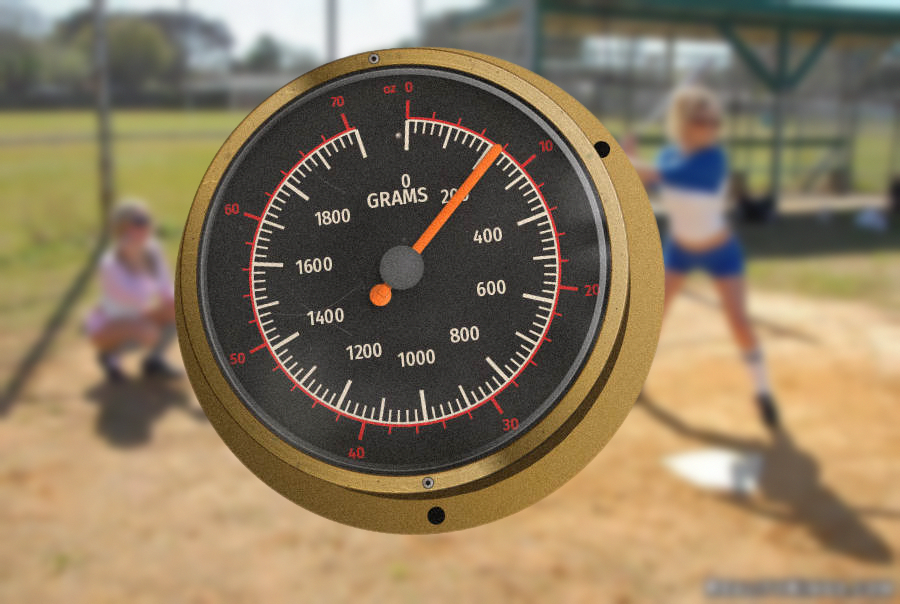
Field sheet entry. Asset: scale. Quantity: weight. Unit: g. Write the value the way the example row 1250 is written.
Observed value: 220
